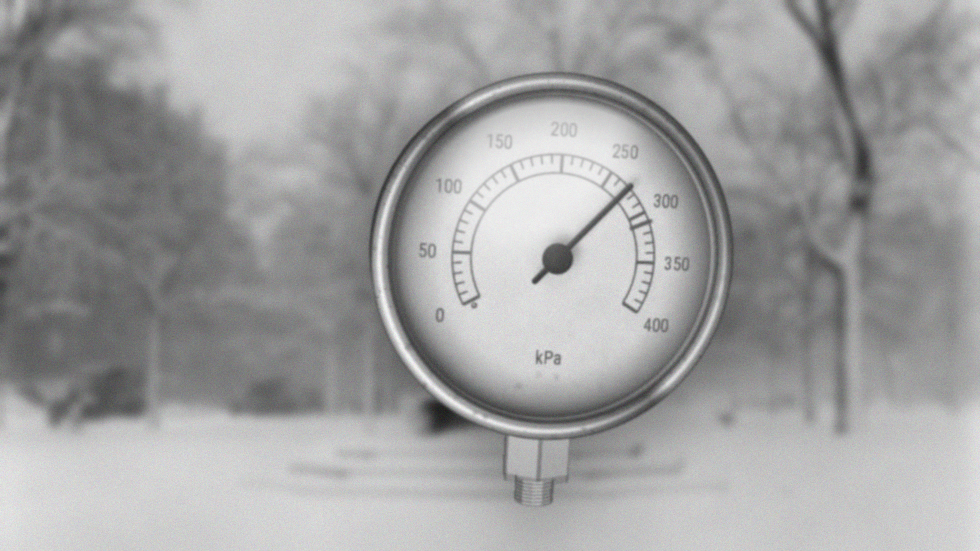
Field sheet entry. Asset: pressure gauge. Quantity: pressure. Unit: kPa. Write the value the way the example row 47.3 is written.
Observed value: 270
